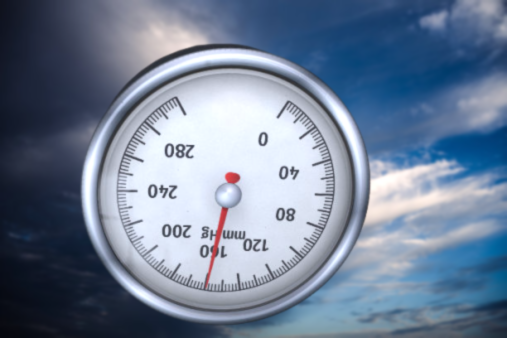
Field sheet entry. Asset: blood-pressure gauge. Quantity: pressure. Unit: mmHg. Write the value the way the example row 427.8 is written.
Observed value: 160
